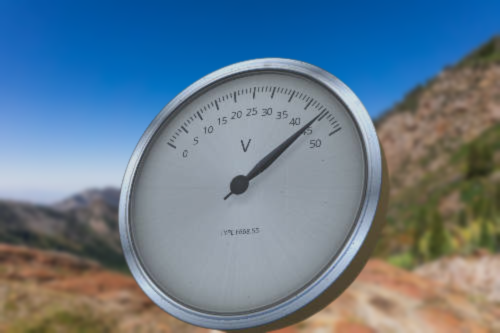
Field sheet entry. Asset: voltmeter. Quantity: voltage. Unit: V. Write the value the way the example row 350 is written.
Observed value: 45
